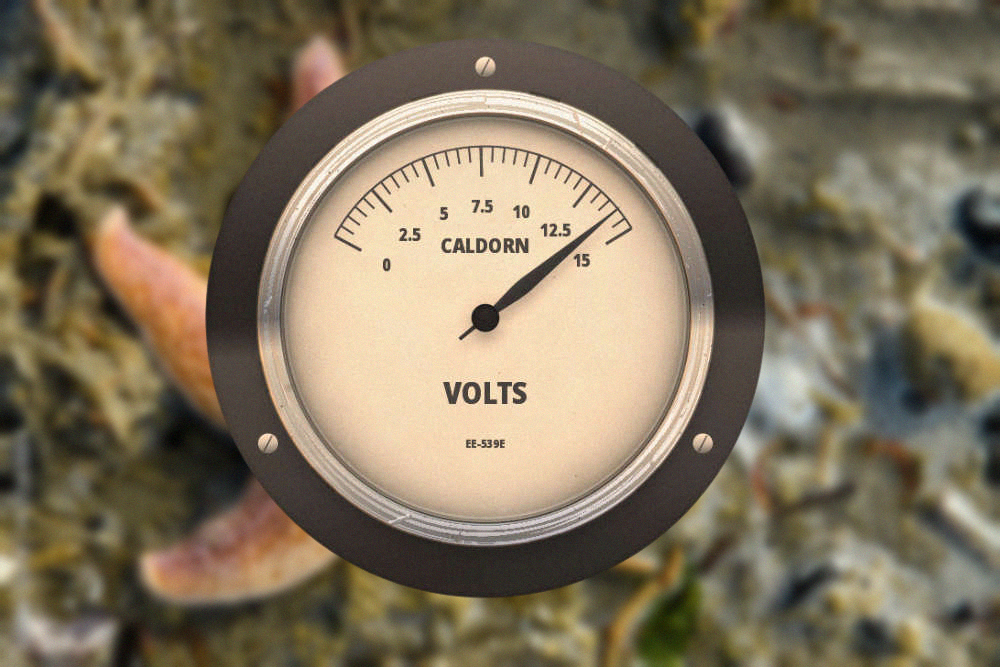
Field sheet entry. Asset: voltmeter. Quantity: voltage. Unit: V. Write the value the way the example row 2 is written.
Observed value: 14
